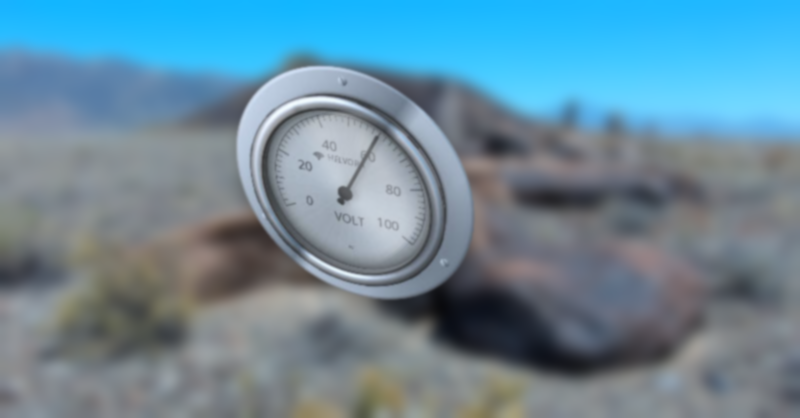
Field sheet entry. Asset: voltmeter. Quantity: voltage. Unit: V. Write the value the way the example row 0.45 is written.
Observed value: 60
